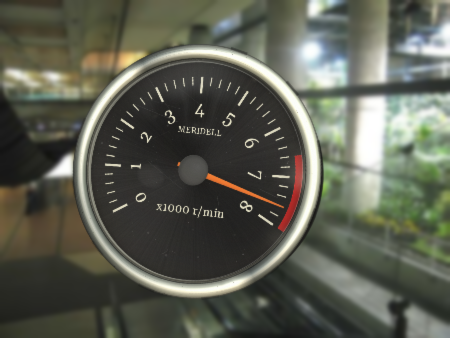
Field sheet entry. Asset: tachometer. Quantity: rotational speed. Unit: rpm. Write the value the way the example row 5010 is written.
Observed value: 7600
